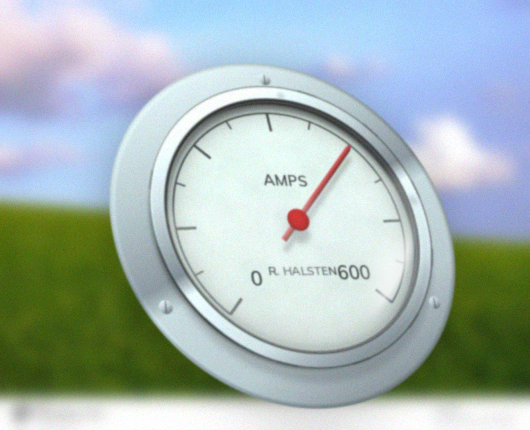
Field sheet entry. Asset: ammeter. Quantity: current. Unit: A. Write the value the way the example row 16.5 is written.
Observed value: 400
